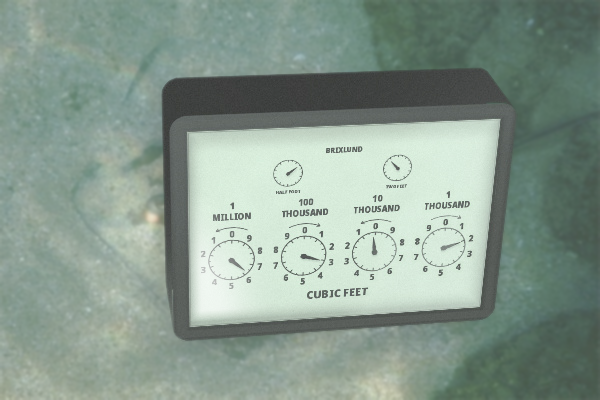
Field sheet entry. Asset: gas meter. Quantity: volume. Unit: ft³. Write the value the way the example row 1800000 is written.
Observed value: 630200
